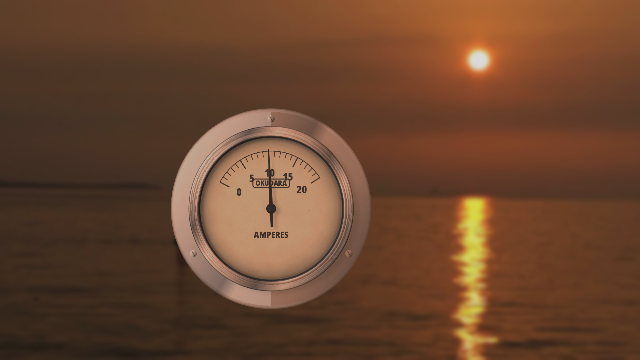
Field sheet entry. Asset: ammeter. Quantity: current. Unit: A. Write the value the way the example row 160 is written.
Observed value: 10
